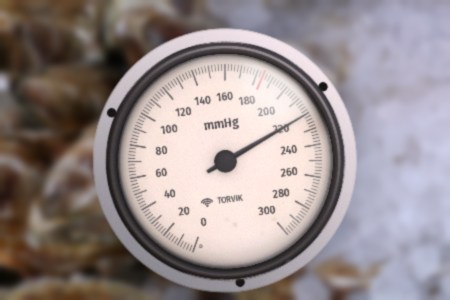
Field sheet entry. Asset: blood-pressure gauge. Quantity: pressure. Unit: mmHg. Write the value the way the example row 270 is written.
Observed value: 220
